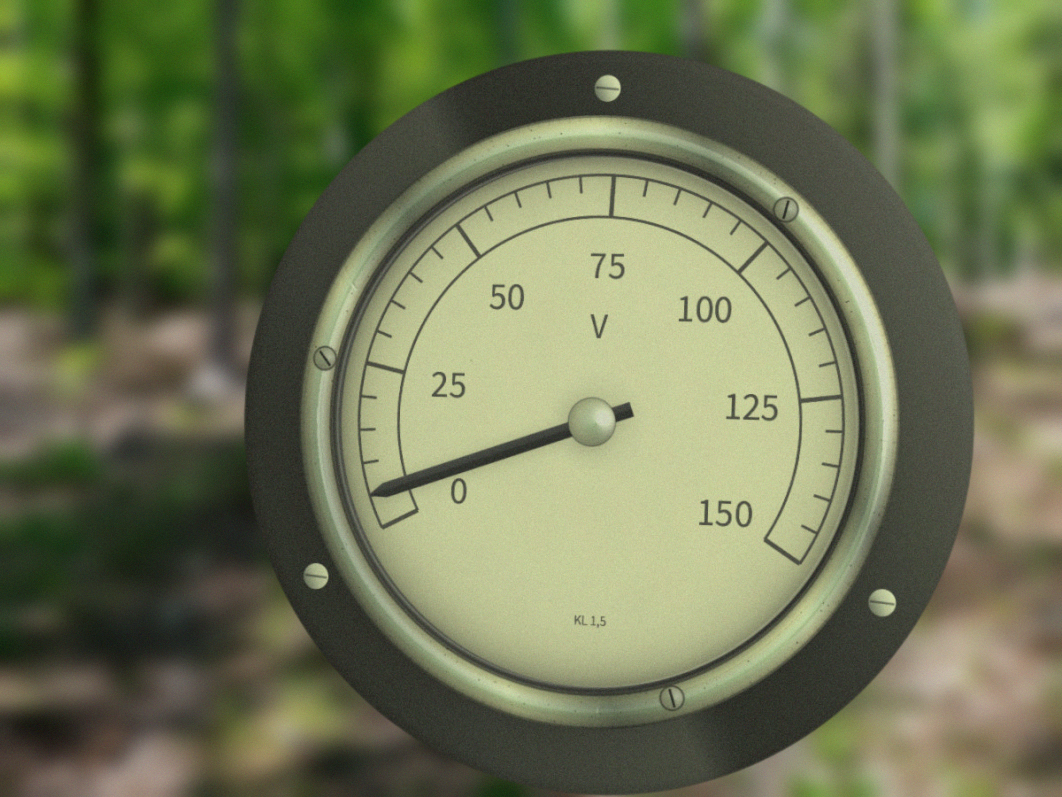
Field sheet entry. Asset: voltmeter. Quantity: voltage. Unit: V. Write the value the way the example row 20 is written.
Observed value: 5
